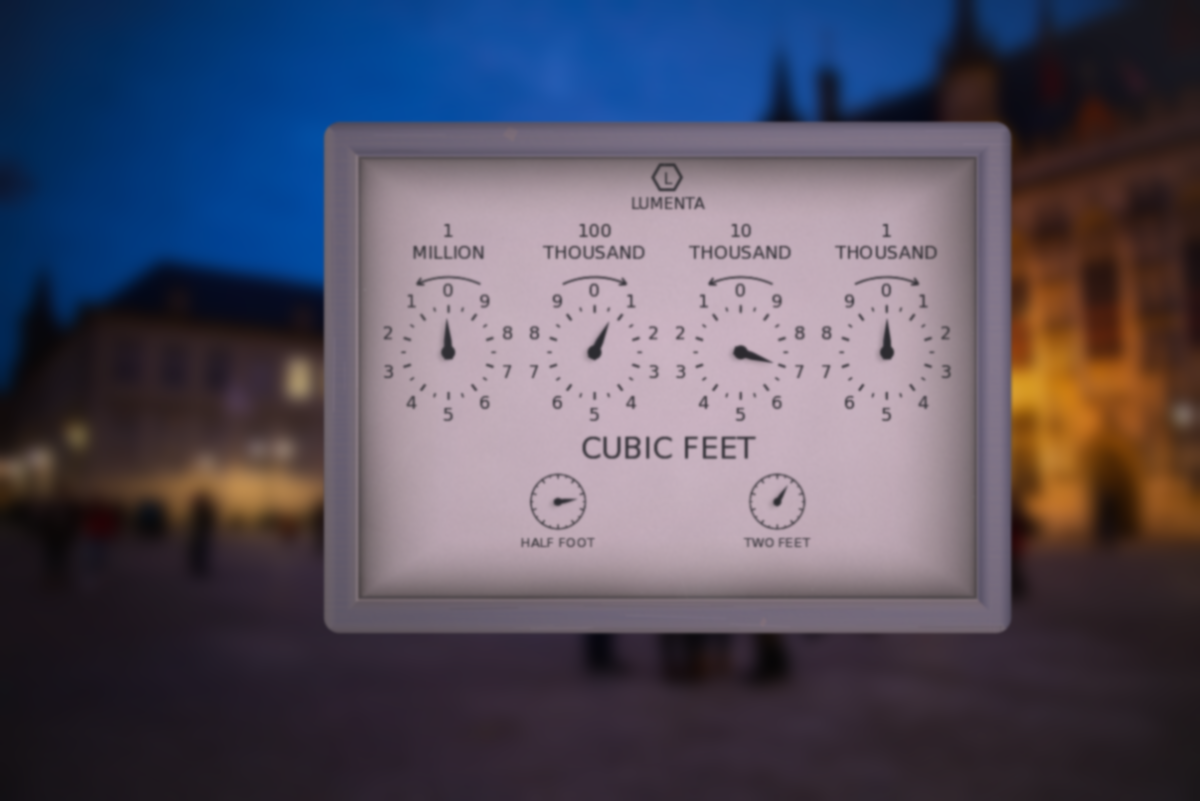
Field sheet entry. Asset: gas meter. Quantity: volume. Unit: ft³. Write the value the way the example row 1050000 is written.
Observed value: 7000
